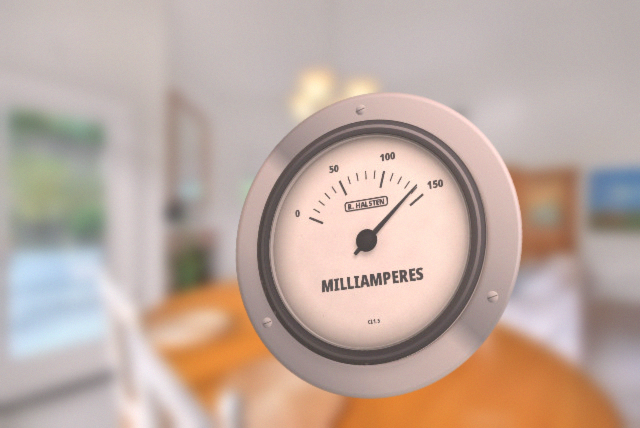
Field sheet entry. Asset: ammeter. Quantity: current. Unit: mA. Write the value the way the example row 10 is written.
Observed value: 140
